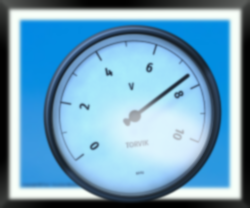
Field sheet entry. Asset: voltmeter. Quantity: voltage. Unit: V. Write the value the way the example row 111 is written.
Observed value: 7.5
